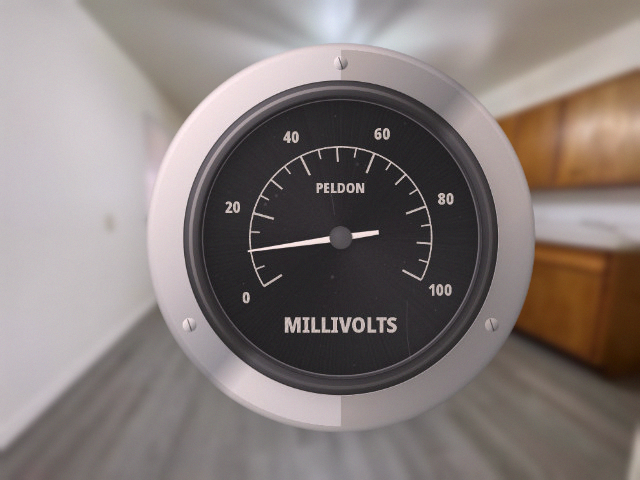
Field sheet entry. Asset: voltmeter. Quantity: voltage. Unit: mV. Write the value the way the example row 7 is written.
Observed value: 10
